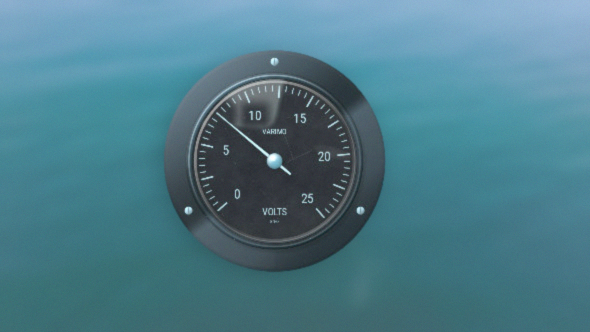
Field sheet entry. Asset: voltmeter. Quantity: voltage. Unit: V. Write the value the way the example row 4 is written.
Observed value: 7.5
